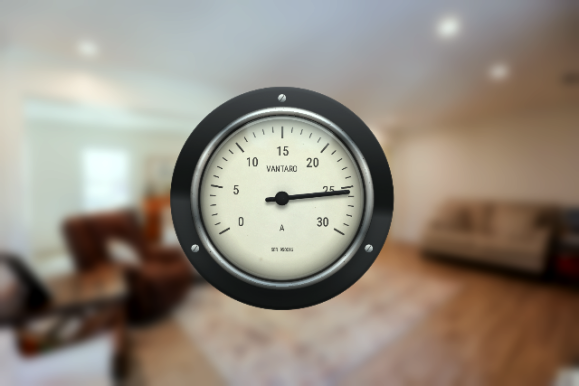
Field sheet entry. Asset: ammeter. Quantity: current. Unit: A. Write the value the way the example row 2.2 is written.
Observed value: 25.5
